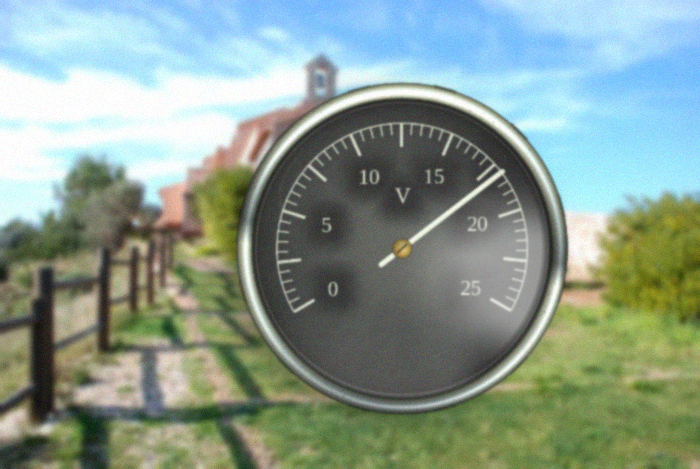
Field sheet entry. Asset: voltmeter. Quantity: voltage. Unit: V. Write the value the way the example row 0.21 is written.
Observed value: 18
